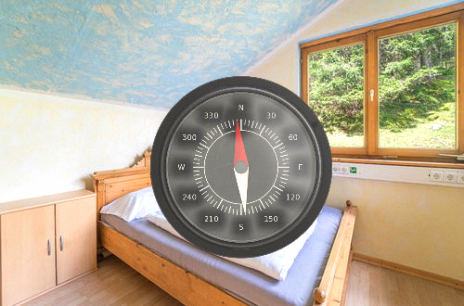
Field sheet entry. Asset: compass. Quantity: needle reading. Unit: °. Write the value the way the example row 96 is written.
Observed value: 355
